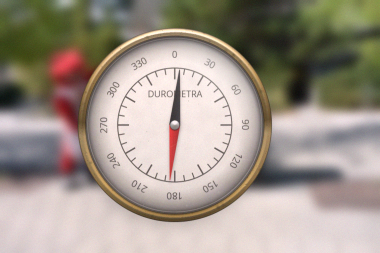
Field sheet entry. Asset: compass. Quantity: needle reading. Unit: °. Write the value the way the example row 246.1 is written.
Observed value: 185
